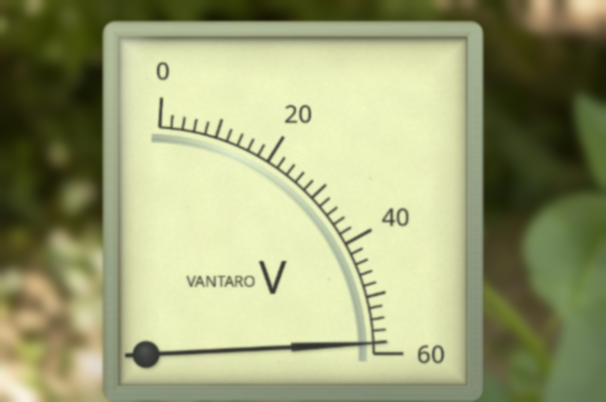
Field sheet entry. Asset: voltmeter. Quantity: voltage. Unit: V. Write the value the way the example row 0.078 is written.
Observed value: 58
